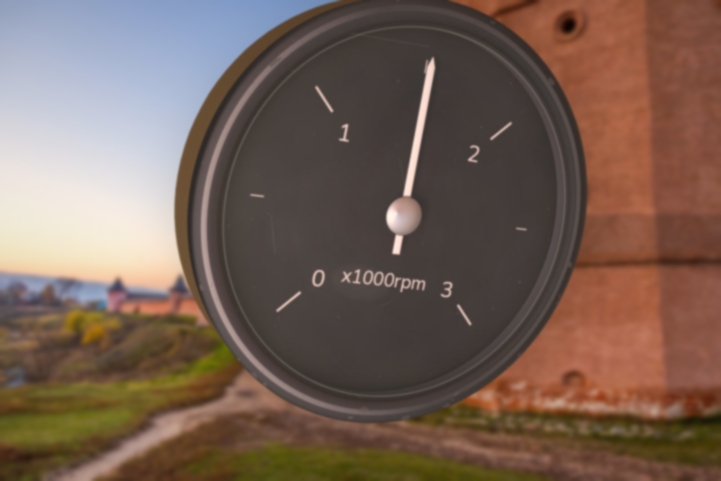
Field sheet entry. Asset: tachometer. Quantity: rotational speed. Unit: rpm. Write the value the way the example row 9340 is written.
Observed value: 1500
